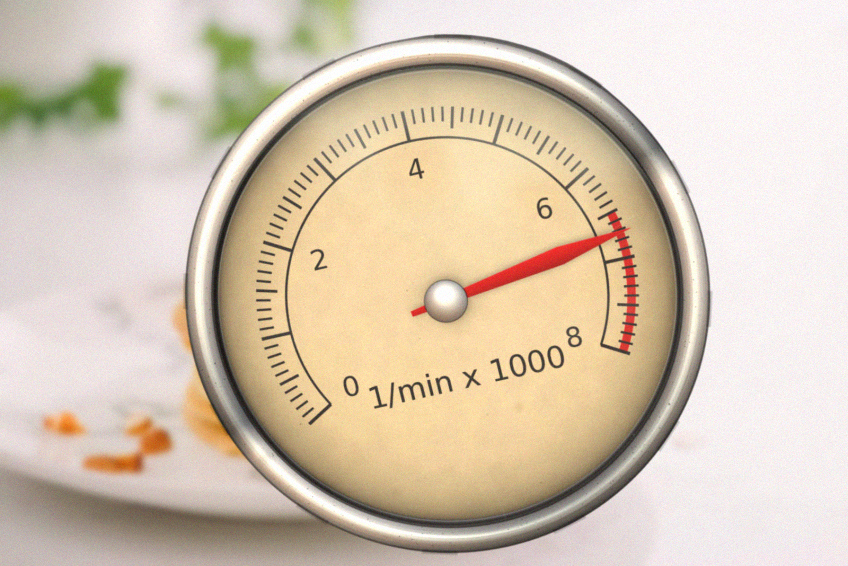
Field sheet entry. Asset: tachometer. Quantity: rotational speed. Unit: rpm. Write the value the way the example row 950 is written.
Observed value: 6700
